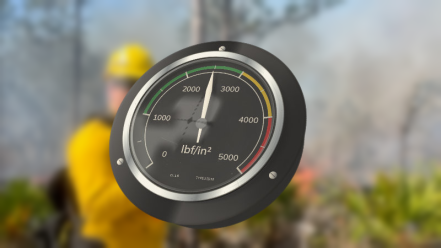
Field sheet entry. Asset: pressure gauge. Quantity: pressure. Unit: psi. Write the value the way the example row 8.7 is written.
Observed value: 2500
